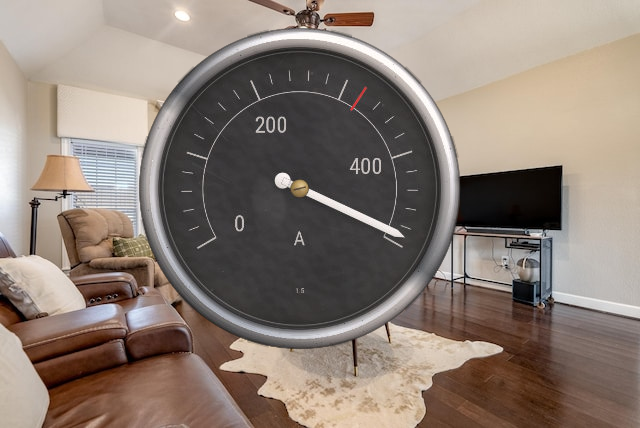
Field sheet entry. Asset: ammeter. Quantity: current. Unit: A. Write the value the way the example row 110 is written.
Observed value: 490
